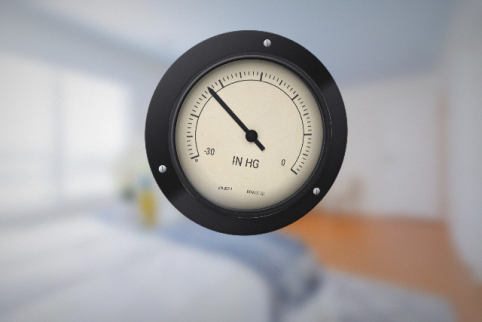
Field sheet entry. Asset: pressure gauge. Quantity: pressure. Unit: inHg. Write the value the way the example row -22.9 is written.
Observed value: -21.5
